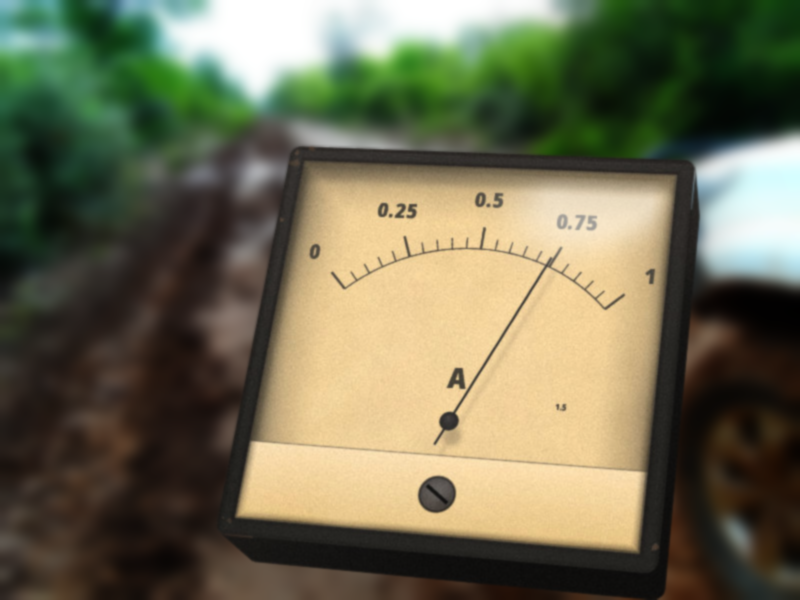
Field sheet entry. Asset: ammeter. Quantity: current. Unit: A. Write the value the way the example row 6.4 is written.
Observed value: 0.75
